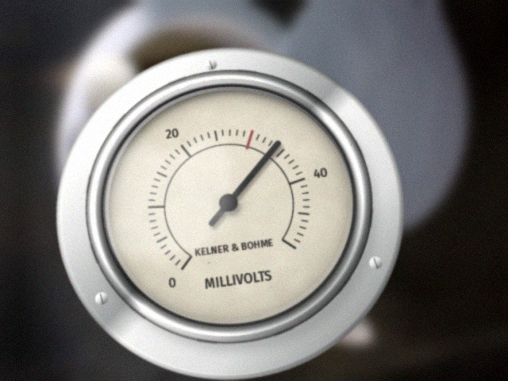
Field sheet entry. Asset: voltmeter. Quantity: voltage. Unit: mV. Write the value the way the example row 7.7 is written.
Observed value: 34
